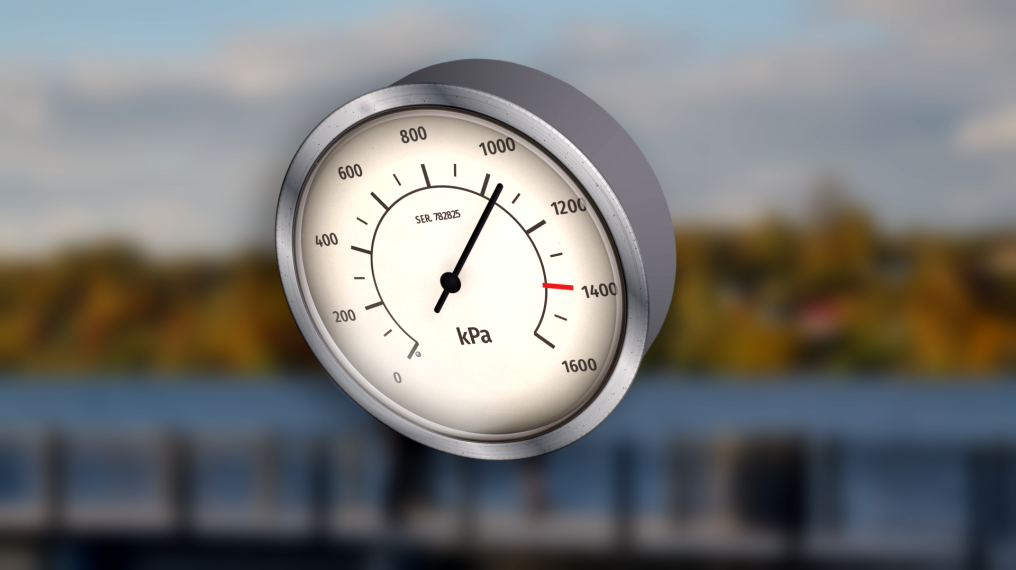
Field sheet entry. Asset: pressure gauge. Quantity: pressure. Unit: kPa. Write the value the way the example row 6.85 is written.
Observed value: 1050
